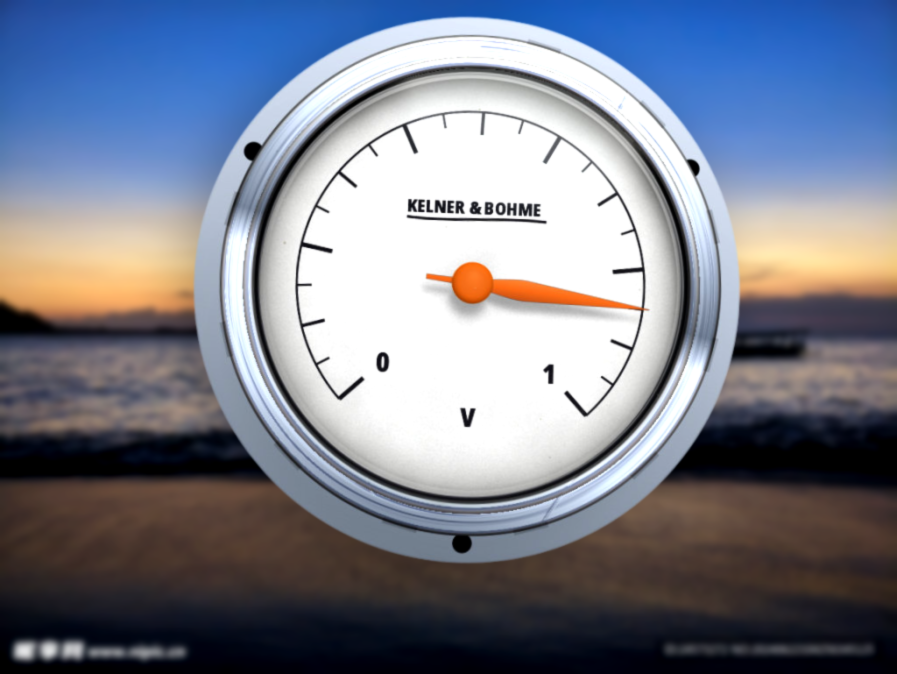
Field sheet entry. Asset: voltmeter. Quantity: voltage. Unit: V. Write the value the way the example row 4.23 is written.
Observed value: 0.85
